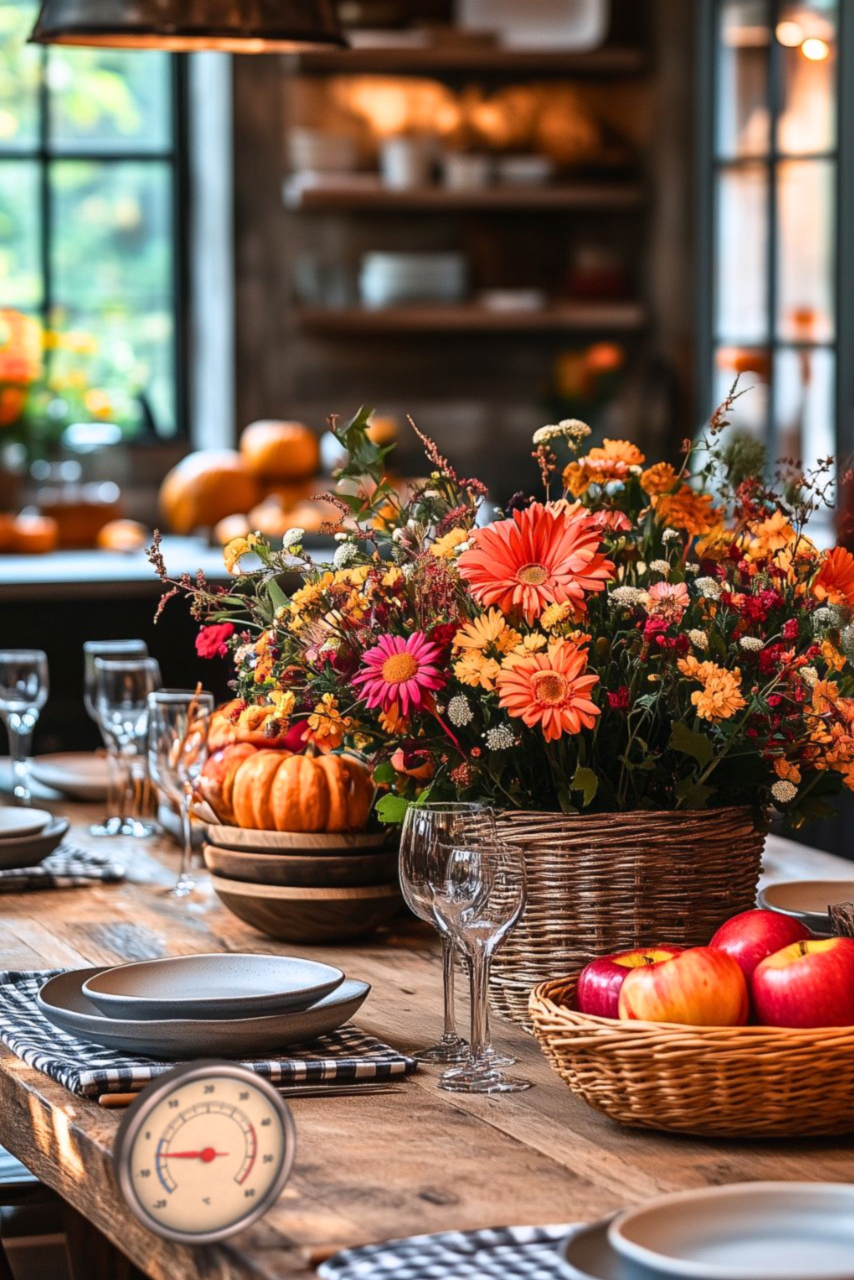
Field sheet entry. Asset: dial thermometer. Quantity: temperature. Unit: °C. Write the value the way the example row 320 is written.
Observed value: -5
